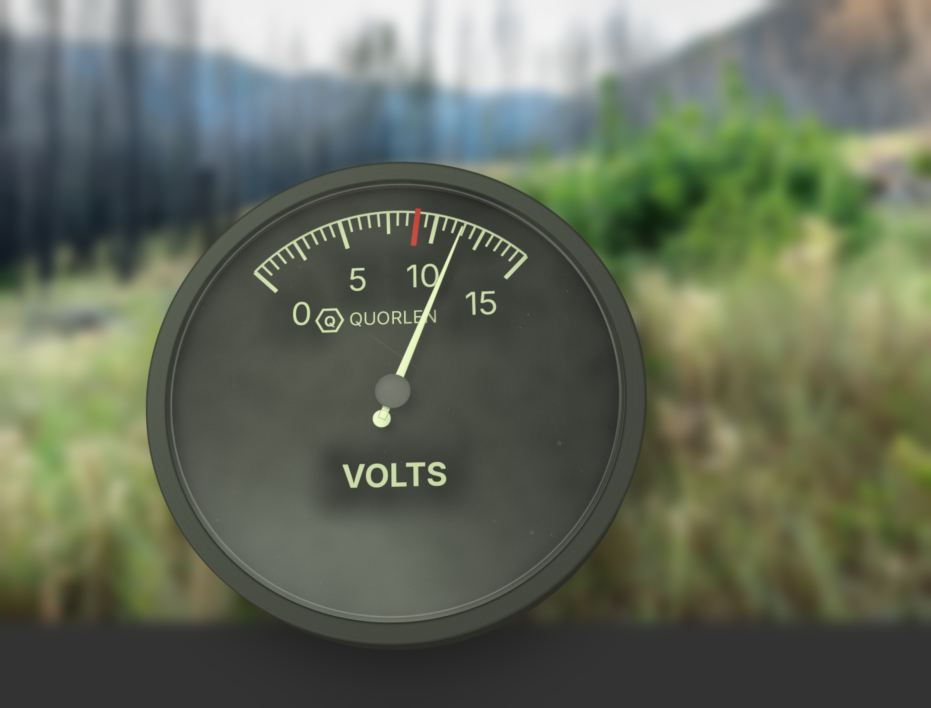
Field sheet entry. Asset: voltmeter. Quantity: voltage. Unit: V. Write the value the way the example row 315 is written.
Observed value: 11.5
